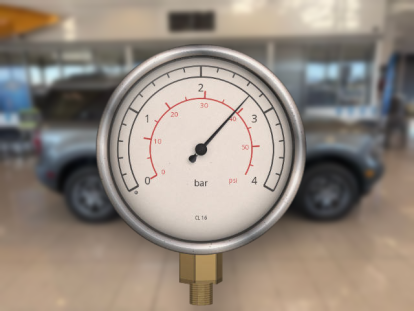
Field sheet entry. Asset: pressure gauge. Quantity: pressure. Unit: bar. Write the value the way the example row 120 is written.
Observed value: 2.7
